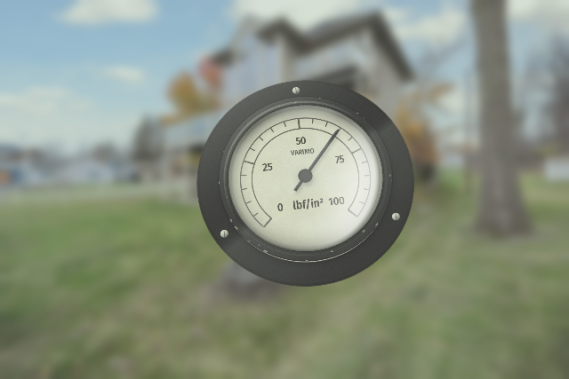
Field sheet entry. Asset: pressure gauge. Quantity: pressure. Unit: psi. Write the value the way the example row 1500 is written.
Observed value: 65
